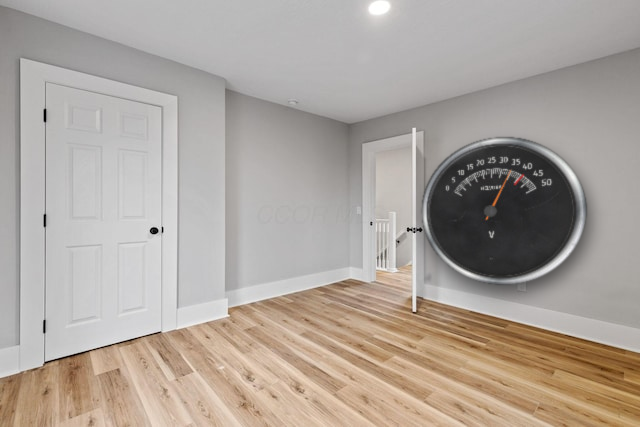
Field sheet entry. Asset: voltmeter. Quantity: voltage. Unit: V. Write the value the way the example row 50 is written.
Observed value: 35
